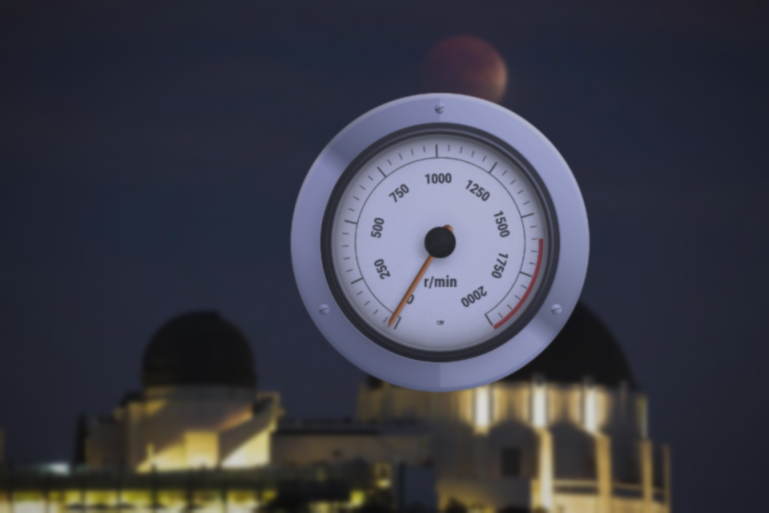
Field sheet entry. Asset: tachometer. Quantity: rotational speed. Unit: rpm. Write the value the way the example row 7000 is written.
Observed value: 25
